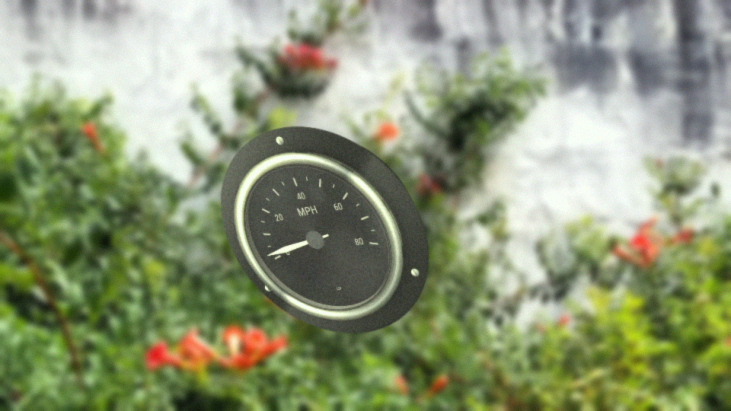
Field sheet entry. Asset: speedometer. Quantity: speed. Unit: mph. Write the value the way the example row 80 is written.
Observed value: 2.5
